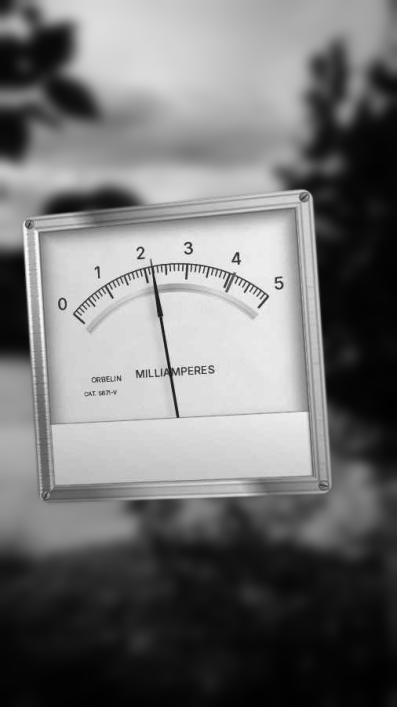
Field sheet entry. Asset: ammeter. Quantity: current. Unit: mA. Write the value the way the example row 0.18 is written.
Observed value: 2.2
